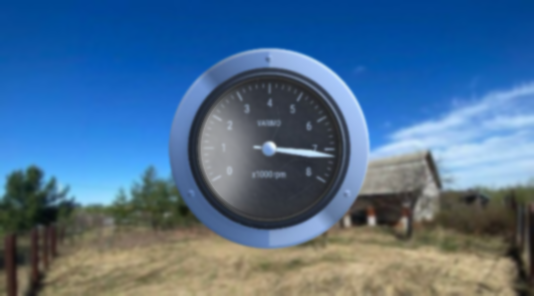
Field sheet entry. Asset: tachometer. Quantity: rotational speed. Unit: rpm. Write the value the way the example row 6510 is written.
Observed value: 7200
